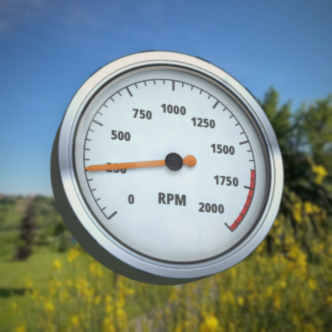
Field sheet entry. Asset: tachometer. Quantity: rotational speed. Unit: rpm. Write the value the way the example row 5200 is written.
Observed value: 250
